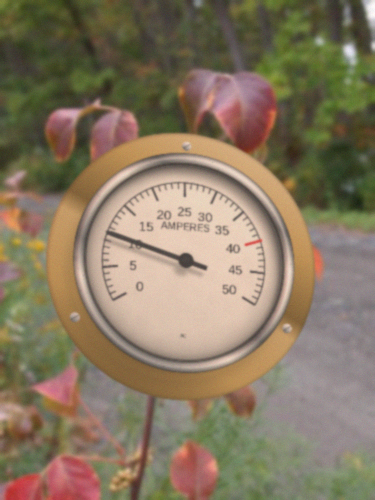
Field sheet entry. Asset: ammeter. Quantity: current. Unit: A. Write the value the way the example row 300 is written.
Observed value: 10
